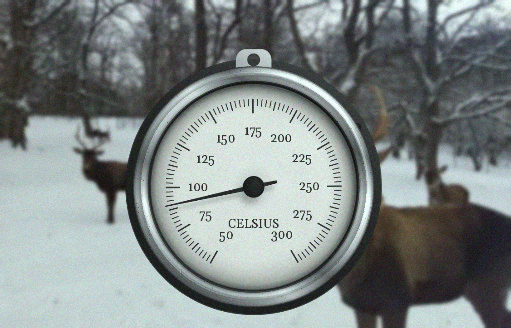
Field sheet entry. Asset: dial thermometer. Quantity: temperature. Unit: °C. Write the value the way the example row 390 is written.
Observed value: 90
